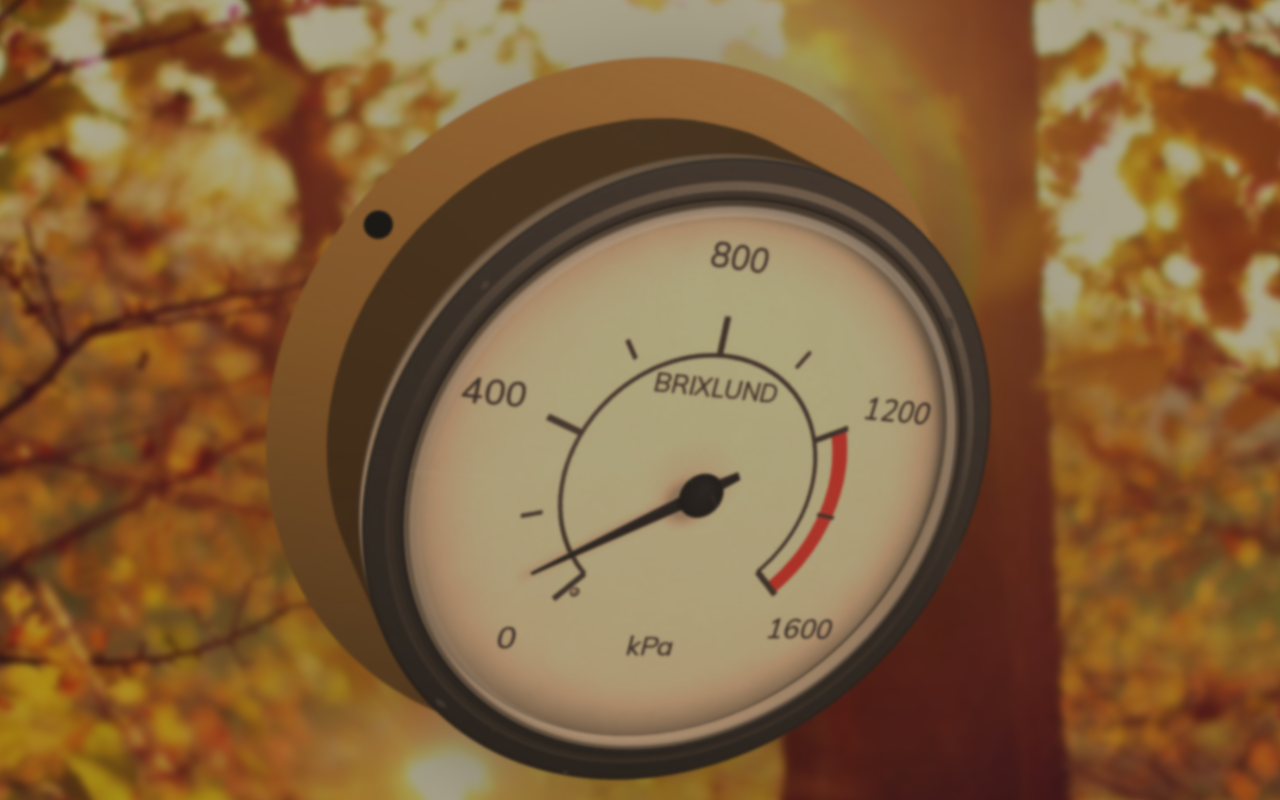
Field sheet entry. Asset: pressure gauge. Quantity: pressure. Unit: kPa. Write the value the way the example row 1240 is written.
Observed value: 100
